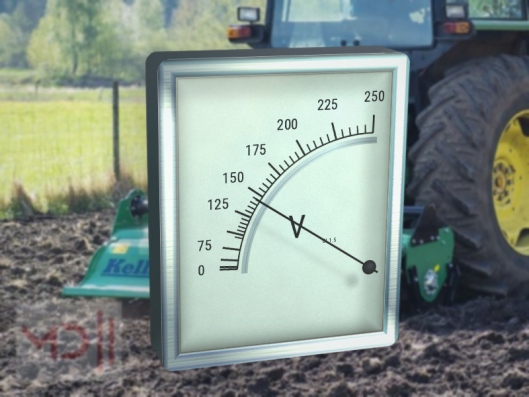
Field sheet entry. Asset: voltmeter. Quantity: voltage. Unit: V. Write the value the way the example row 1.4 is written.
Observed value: 145
